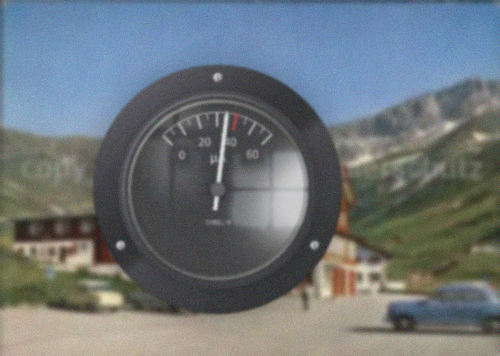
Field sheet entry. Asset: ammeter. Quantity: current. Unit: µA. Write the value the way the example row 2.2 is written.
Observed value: 35
